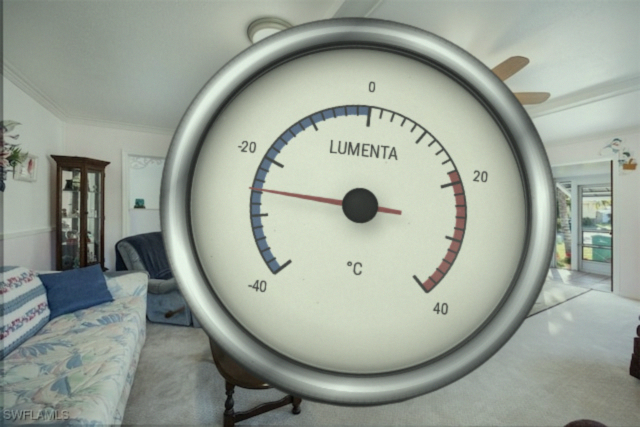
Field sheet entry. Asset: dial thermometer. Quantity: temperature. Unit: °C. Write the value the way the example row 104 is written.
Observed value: -26
